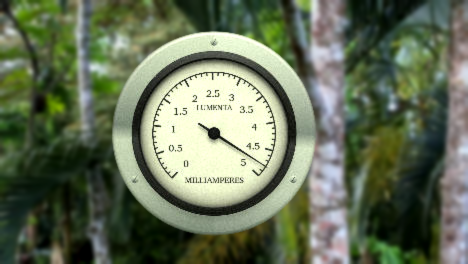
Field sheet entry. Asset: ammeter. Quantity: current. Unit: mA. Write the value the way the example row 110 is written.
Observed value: 4.8
